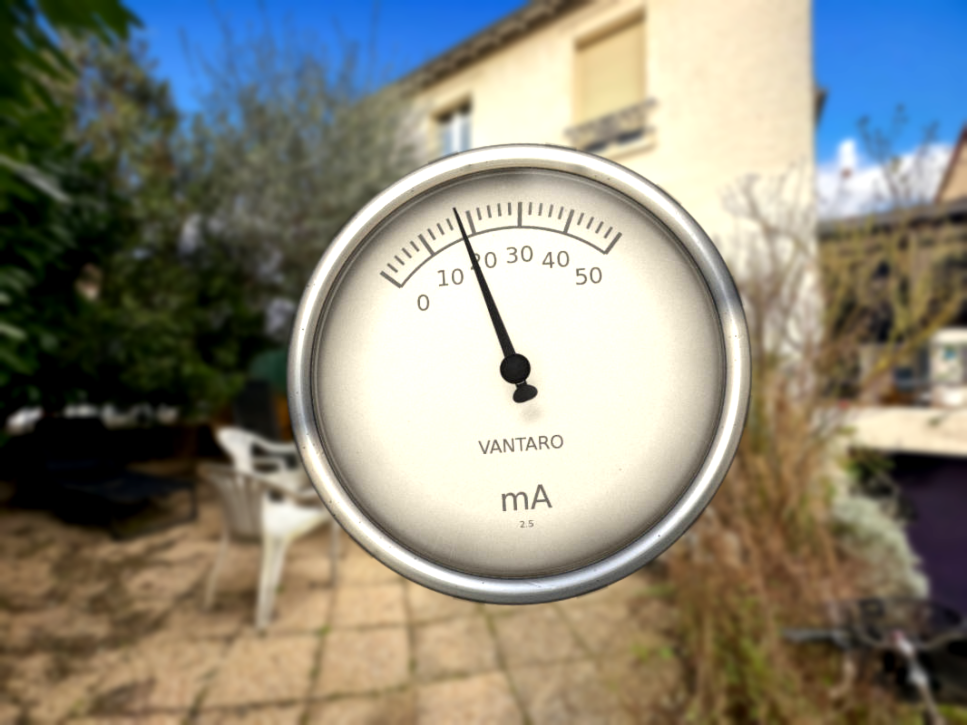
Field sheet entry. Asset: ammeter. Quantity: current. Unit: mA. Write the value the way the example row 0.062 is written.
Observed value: 18
